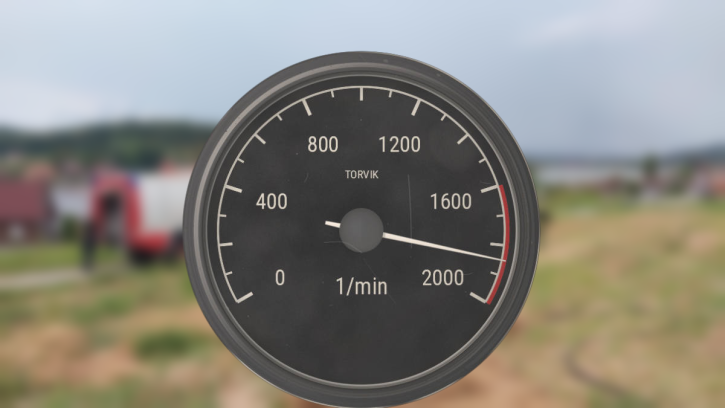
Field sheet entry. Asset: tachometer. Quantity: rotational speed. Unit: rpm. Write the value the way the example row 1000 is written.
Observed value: 1850
